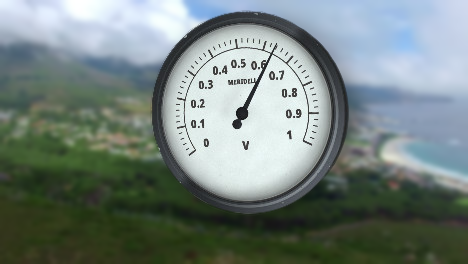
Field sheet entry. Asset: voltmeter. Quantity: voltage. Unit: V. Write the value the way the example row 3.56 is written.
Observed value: 0.64
